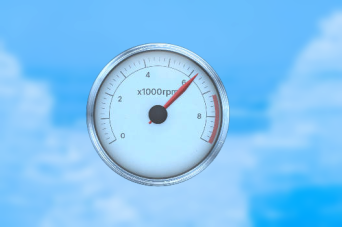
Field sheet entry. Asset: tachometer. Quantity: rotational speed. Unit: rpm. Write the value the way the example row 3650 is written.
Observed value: 6200
